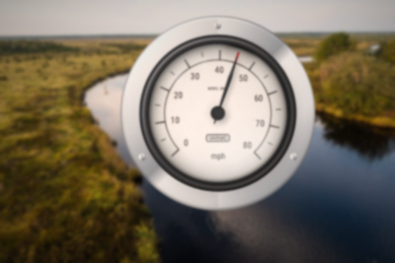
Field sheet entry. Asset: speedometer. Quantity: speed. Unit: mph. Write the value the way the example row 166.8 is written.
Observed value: 45
